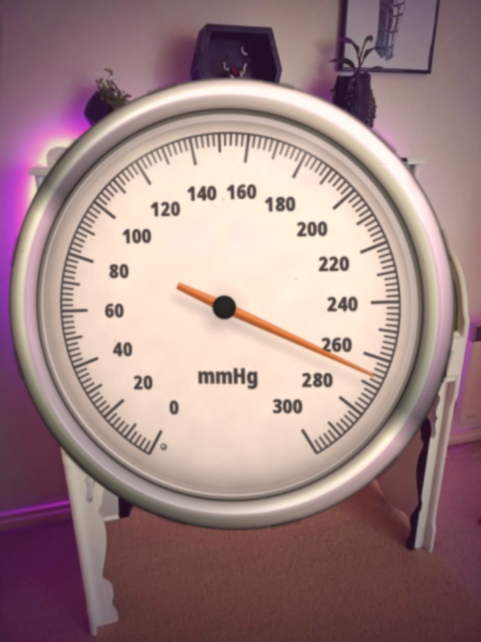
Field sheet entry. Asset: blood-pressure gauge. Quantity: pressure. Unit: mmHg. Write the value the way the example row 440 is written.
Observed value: 266
